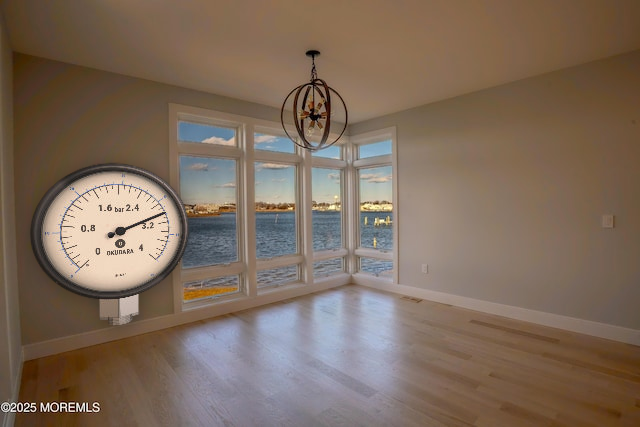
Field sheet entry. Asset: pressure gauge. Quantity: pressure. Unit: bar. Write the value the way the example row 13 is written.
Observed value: 3
